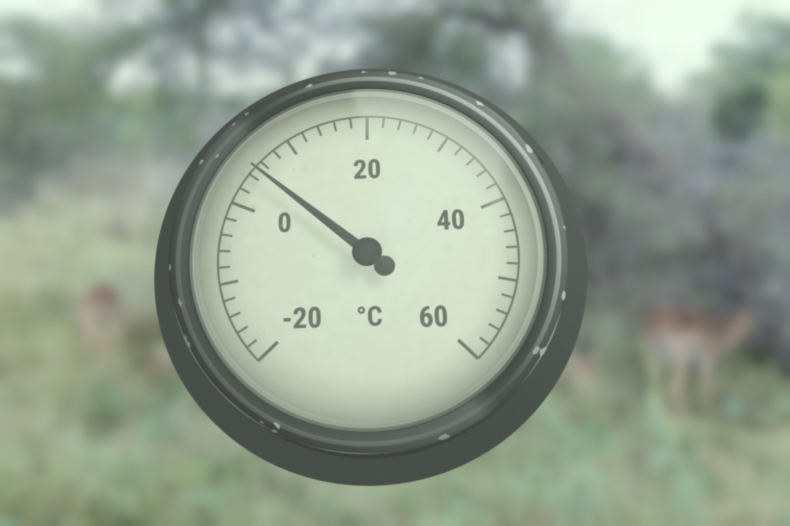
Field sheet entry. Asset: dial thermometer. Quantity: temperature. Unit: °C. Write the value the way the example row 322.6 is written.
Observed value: 5
